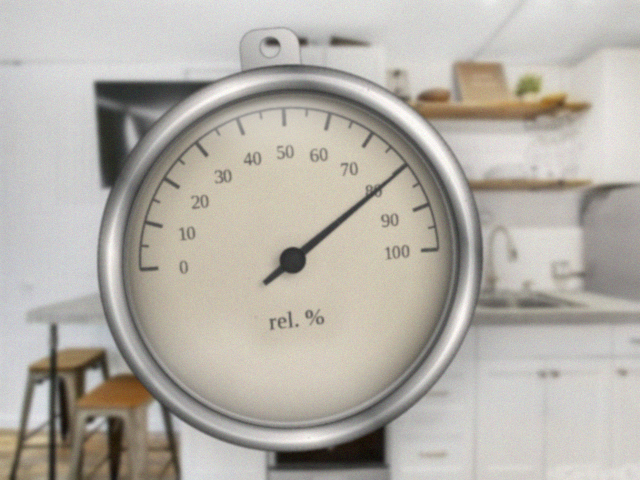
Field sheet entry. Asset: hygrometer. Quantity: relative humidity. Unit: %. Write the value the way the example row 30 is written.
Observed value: 80
